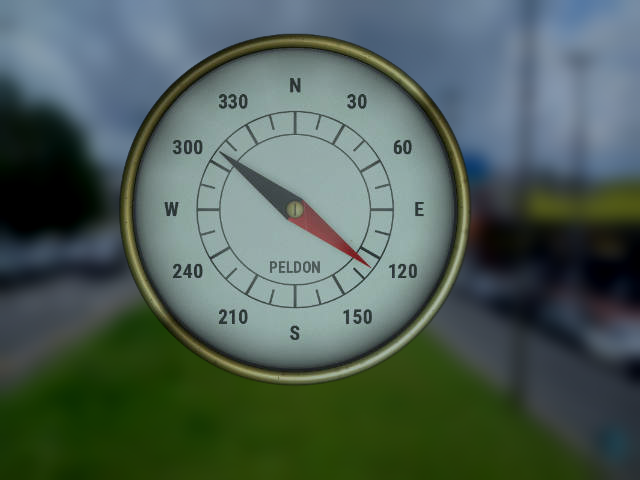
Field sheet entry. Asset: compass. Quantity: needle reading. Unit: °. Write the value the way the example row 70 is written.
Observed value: 127.5
